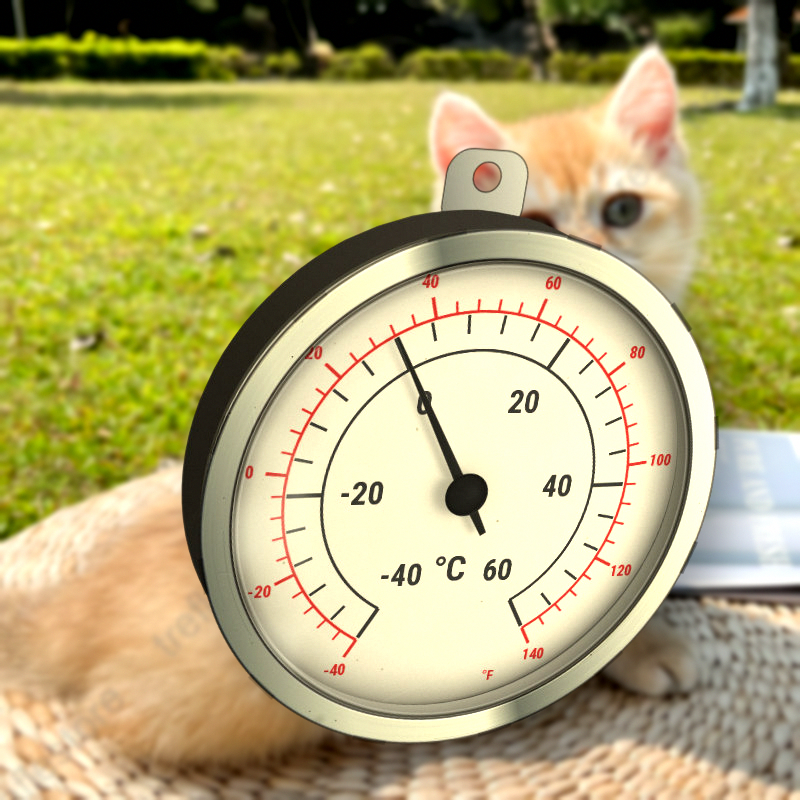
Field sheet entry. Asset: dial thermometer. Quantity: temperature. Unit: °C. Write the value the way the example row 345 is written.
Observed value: 0
